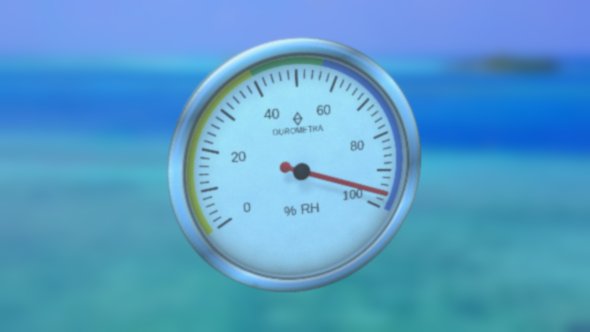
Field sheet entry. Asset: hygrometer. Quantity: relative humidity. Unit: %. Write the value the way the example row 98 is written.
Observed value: 96
